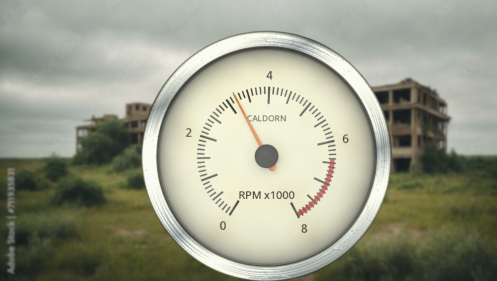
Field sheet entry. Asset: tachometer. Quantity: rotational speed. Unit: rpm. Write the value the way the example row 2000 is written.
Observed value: 3200
